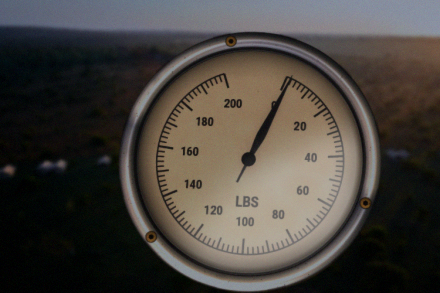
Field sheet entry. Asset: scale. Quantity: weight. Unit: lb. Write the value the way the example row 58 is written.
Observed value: 2
